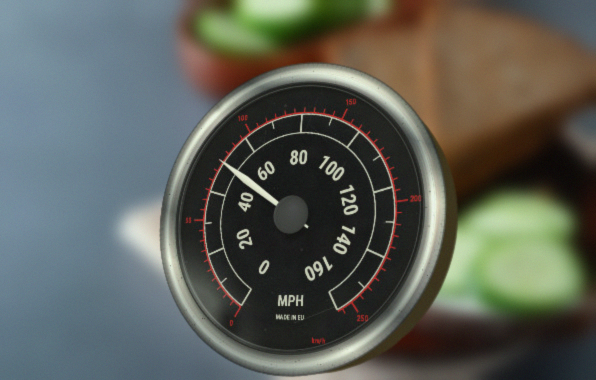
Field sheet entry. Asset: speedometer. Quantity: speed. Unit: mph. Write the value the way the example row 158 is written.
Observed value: 50
